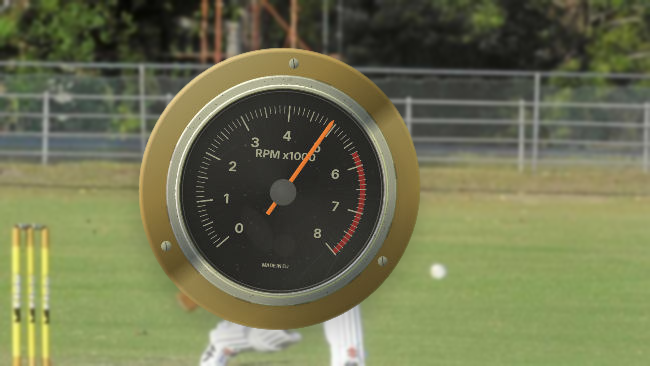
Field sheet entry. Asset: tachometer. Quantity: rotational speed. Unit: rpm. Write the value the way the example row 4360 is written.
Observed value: 4900
